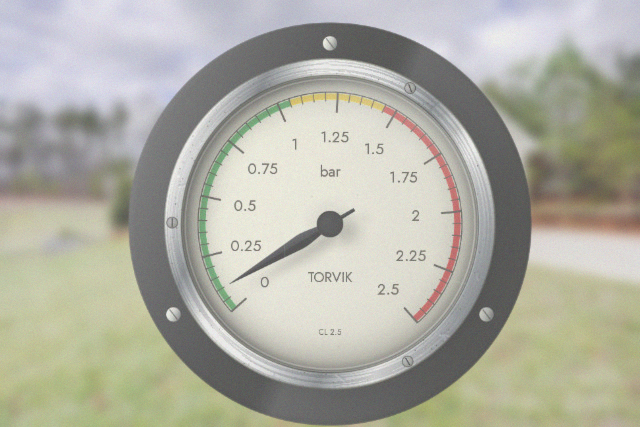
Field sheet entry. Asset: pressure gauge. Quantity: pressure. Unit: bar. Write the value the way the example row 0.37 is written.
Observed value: 0.1
